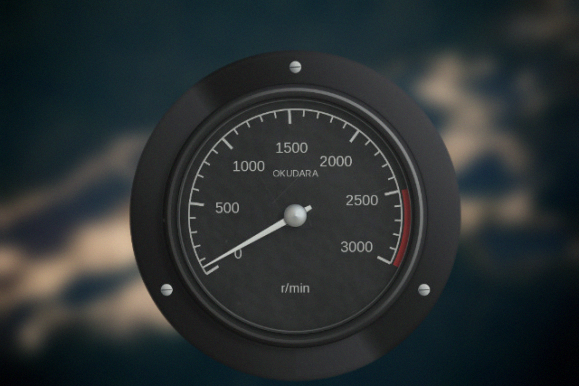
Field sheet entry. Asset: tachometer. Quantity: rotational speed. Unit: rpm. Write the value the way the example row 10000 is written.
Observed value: 50
